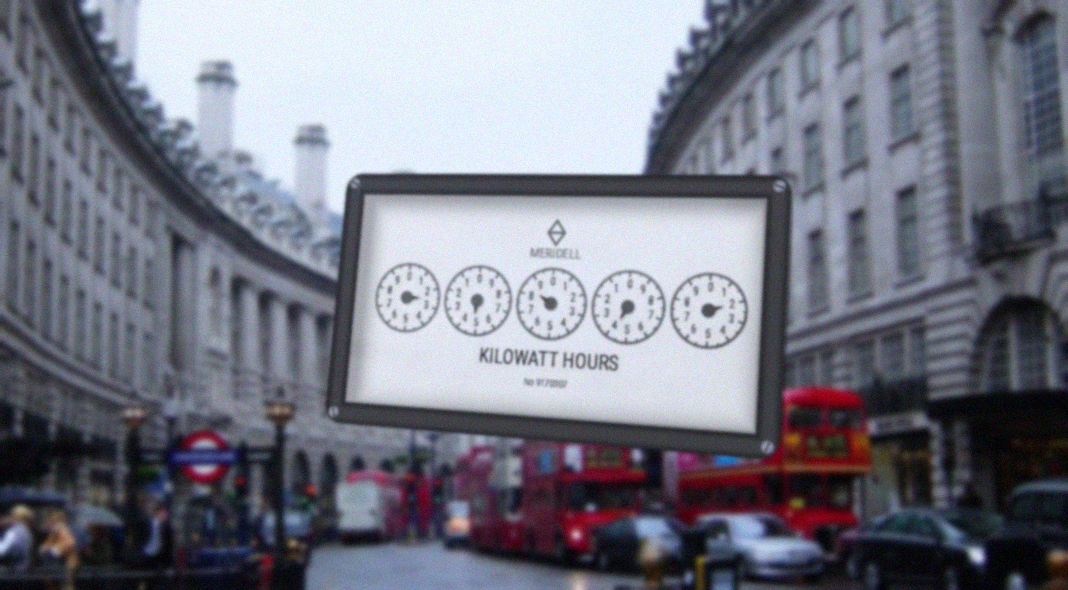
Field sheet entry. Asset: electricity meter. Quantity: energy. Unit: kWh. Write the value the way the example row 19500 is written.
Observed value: 24842
